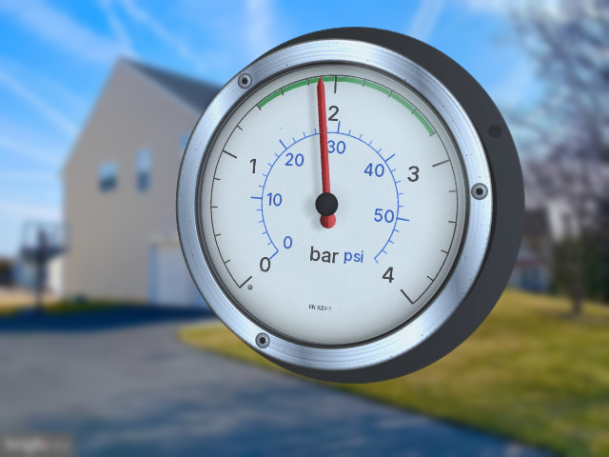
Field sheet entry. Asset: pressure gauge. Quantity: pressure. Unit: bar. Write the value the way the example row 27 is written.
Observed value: 1.9
